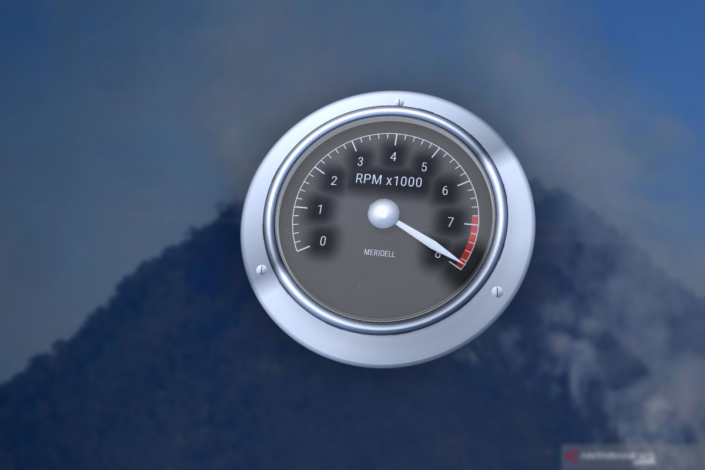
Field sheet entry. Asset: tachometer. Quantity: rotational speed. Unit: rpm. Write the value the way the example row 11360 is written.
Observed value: 7900
